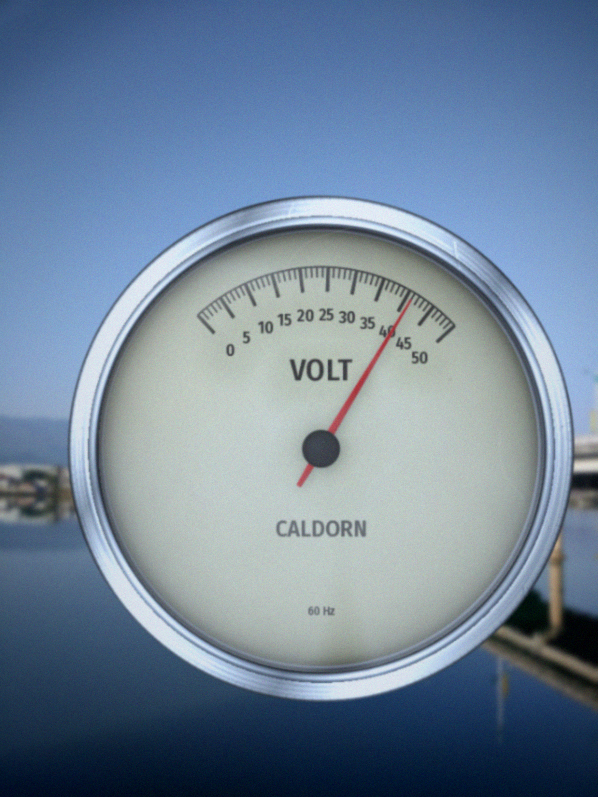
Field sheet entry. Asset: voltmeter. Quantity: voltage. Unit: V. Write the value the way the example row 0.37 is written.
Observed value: 41
